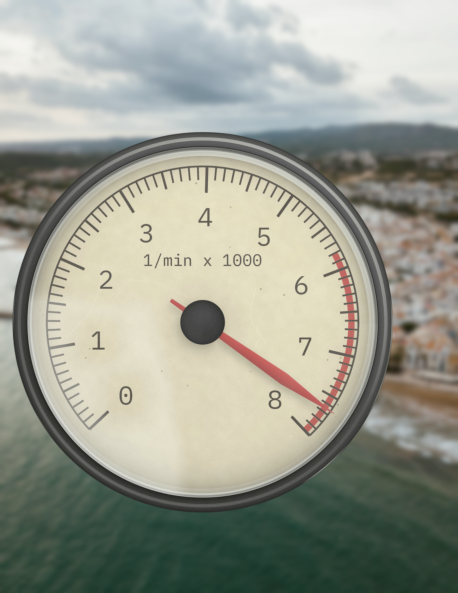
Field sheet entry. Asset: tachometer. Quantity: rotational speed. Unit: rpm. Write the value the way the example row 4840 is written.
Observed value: 7650
